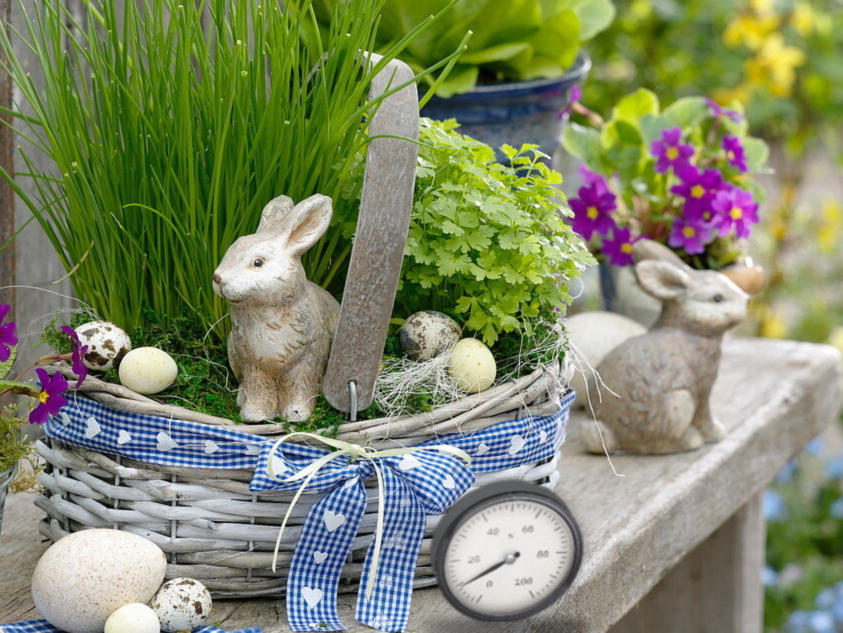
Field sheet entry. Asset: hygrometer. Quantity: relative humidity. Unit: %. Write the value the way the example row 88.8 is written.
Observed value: 10
